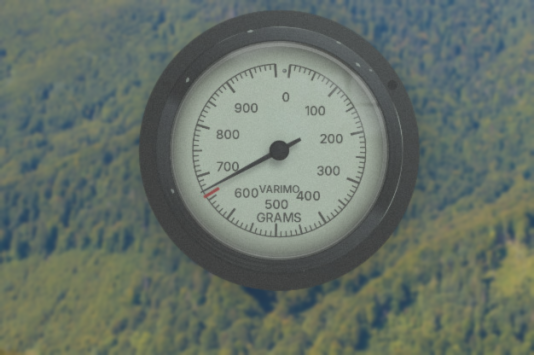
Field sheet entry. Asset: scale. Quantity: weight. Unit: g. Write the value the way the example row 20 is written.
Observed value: 670
